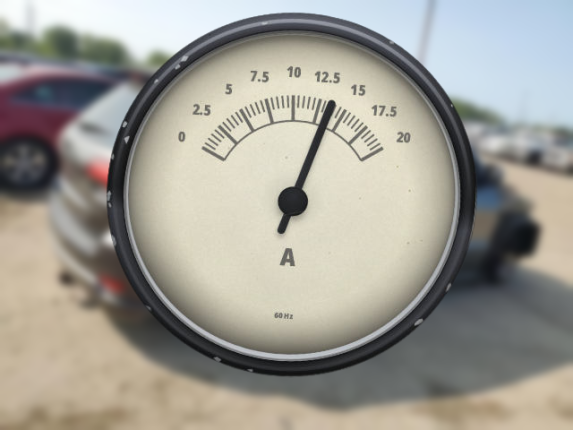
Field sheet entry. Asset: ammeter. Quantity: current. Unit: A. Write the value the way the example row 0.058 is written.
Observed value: 13.5
